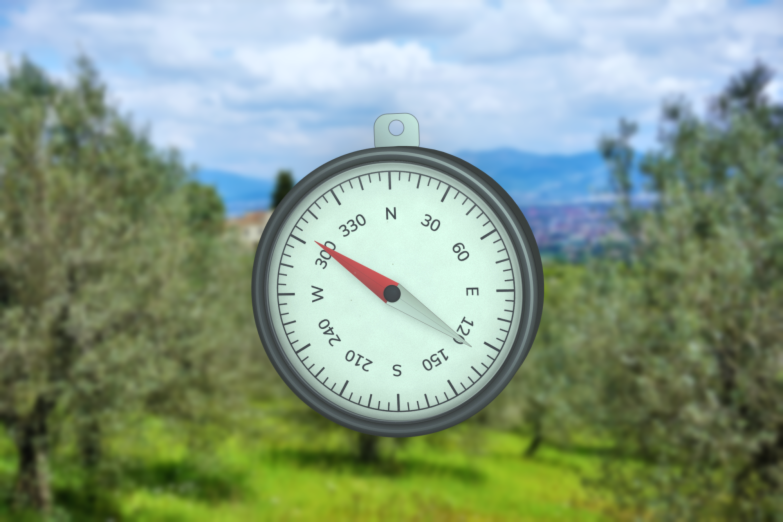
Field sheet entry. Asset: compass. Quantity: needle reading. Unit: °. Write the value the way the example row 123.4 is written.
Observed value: 305
